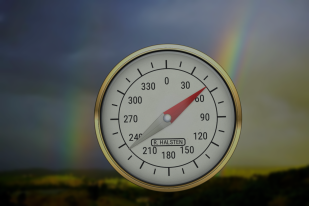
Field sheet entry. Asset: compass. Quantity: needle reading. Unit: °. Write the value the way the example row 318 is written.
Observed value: 52.5
